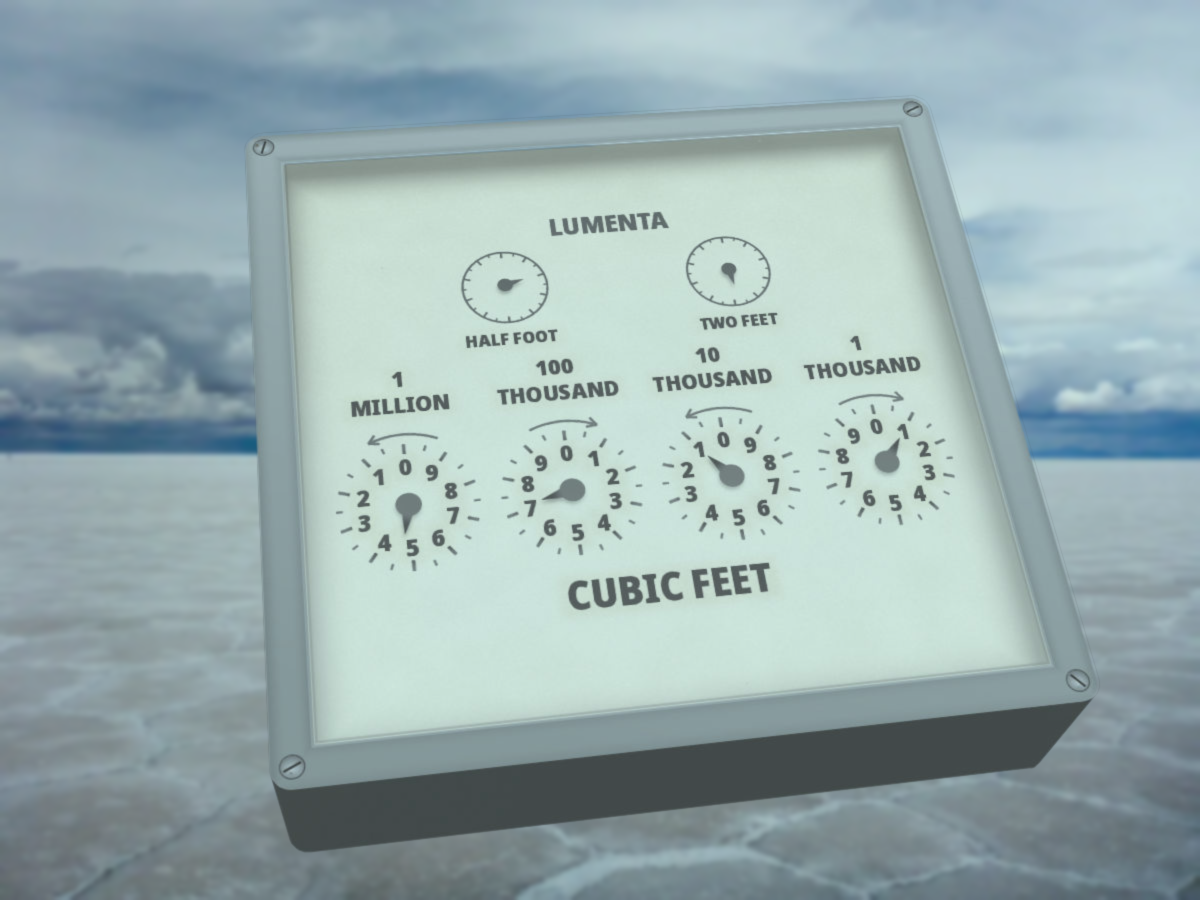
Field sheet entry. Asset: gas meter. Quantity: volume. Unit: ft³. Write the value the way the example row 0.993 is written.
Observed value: 471100
